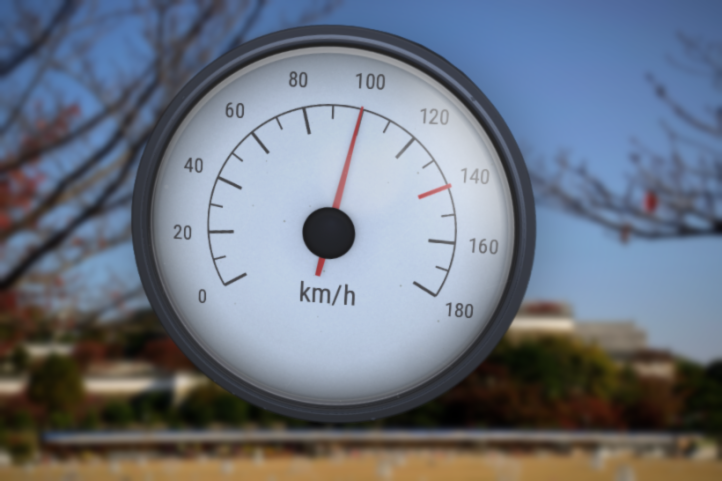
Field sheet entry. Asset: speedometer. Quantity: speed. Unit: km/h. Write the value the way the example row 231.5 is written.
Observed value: 100
